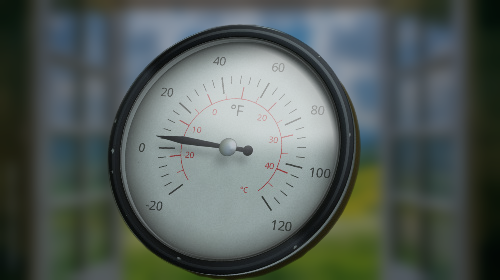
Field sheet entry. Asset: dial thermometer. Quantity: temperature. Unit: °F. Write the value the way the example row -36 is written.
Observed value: 4
